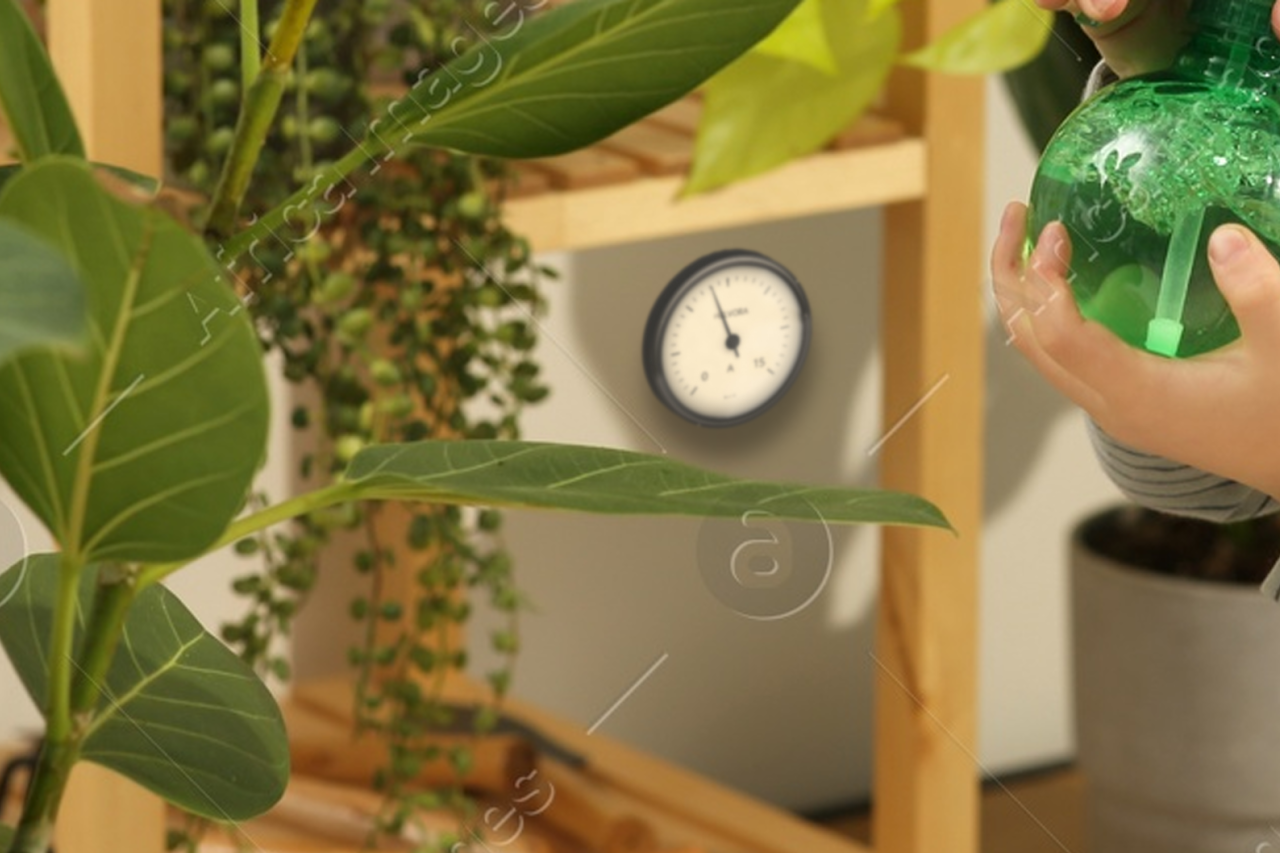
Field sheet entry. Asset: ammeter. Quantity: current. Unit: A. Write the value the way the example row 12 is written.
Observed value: 6.5
